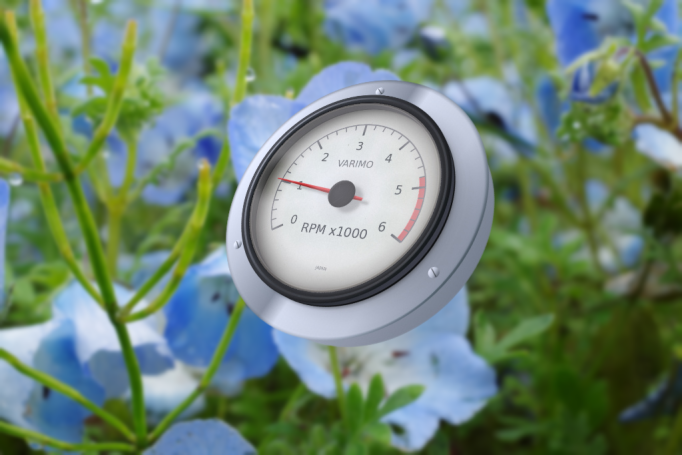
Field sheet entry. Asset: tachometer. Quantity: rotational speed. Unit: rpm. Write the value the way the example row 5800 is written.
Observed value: 1000
